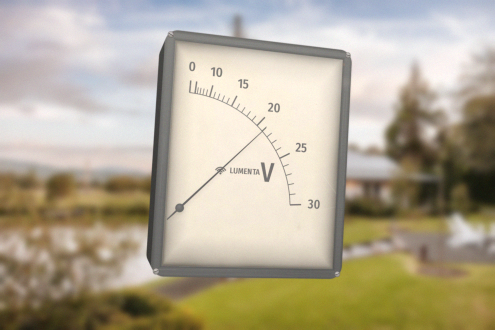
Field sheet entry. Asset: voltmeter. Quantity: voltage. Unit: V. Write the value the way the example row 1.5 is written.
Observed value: 21
